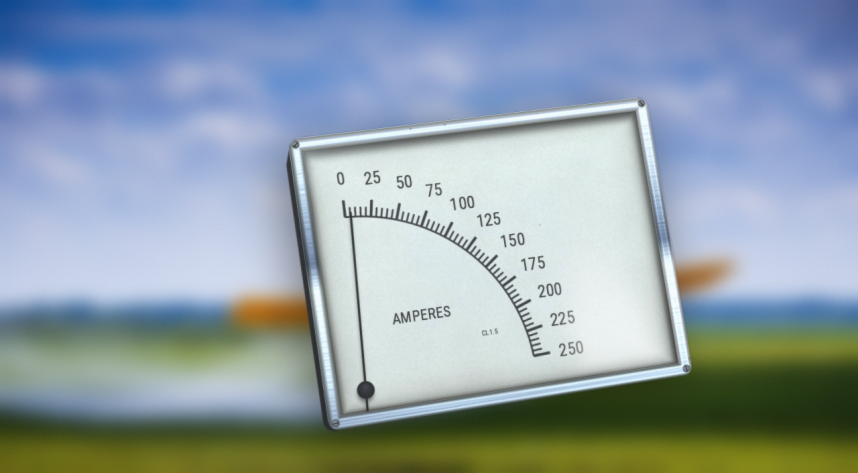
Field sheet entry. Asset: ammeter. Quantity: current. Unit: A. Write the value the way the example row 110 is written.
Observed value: 5
